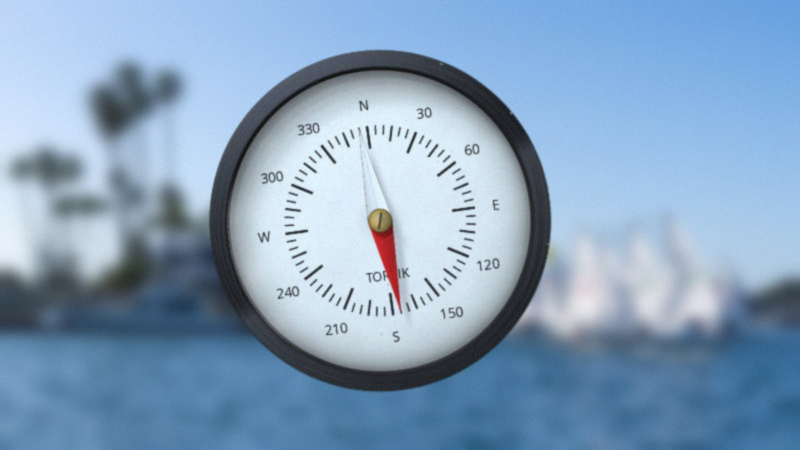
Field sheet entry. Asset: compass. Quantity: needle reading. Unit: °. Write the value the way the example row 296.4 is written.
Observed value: 175
